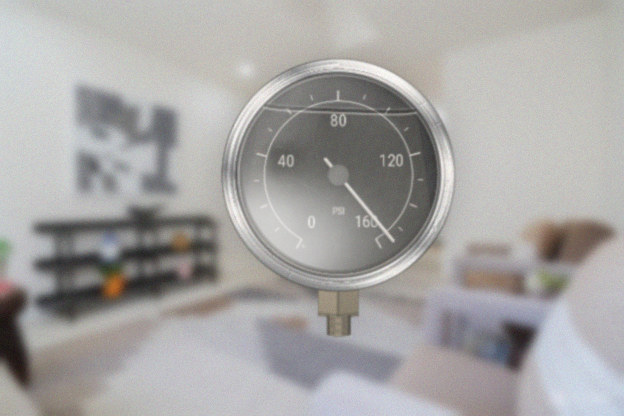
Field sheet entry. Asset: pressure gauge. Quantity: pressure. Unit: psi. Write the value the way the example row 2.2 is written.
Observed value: 155
